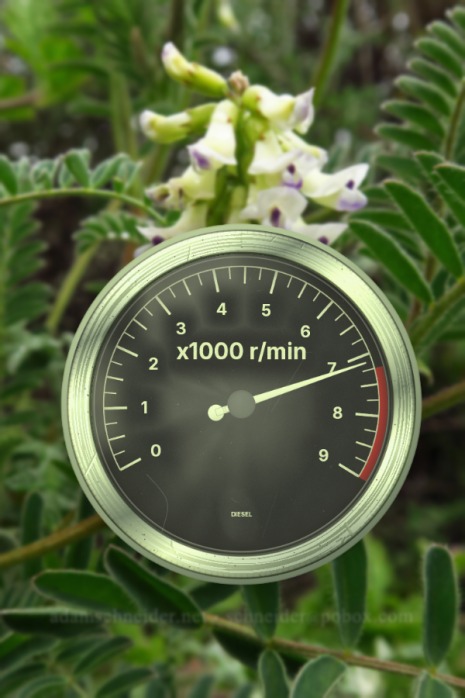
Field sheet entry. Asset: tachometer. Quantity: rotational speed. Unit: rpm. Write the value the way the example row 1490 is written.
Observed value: 7125
